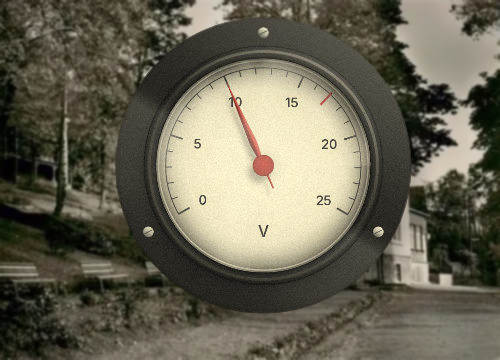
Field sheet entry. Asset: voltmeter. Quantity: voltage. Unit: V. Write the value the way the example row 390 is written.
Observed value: 10
